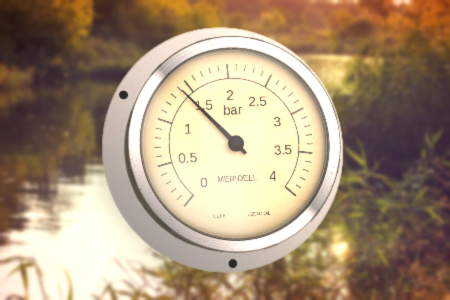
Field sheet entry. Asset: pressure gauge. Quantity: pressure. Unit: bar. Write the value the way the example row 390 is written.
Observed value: 1.4
